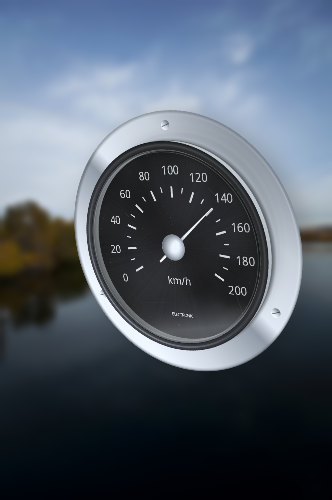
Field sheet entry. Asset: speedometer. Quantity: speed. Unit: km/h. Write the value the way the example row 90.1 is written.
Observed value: 140
